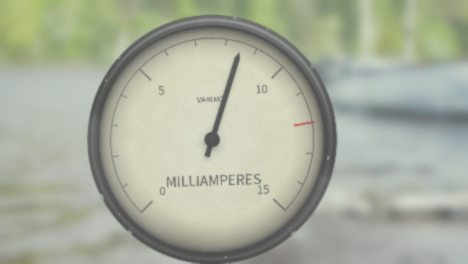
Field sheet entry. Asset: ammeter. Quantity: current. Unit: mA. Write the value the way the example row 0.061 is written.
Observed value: 8.5
